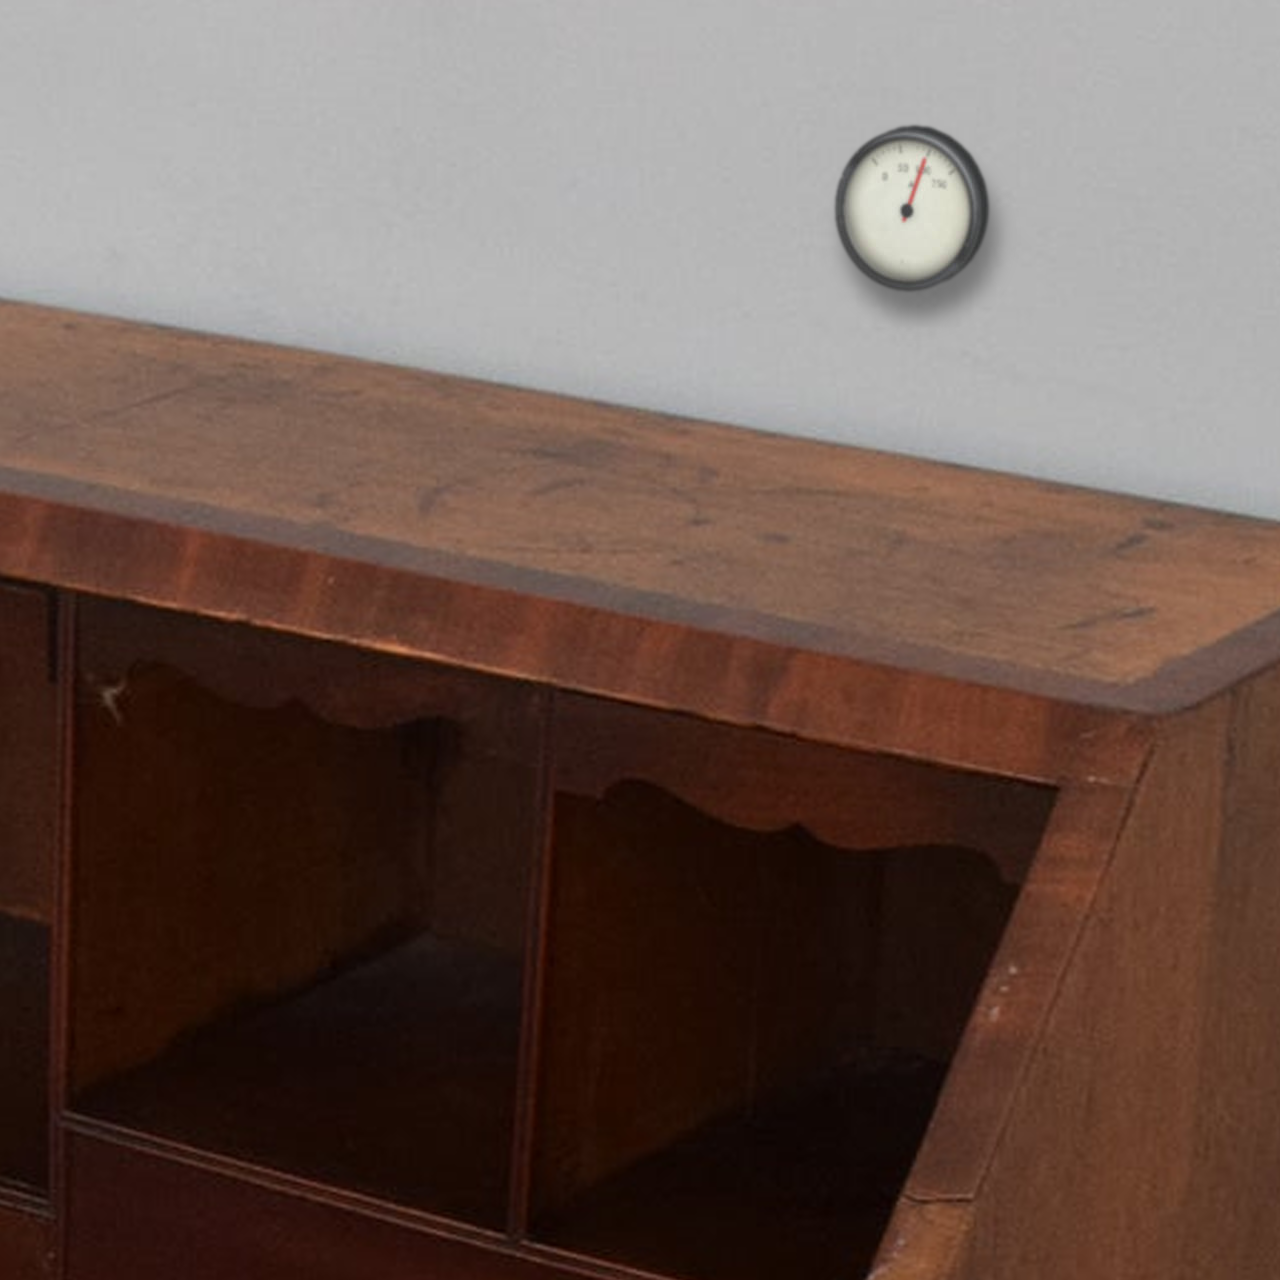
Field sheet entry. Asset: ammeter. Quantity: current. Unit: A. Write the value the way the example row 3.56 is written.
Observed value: 100
